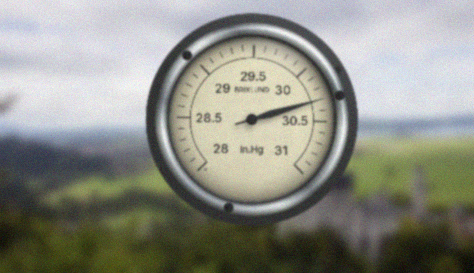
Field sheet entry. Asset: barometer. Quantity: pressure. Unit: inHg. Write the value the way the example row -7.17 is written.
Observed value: 30.3
